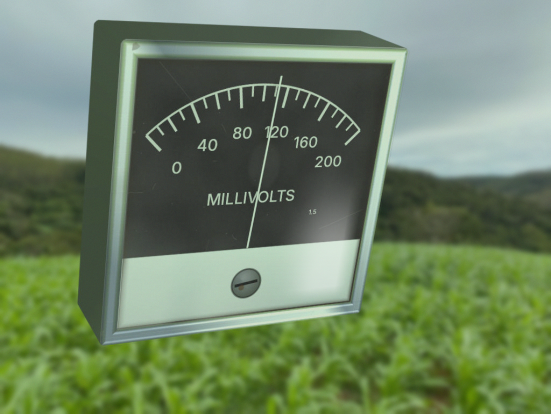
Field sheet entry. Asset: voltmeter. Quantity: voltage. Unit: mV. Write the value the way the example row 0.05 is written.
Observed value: 110
